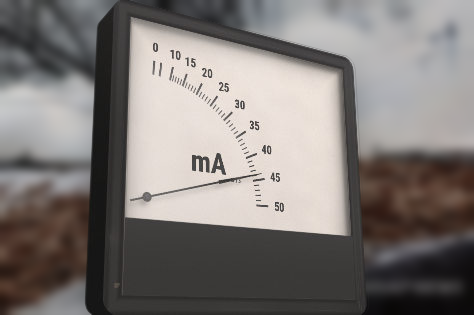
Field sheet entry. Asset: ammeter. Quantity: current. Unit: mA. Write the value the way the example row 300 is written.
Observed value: 44
